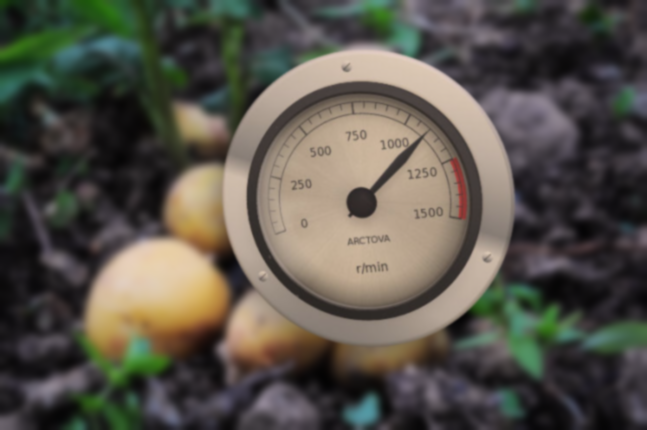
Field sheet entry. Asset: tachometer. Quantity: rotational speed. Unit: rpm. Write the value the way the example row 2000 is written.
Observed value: 1100
